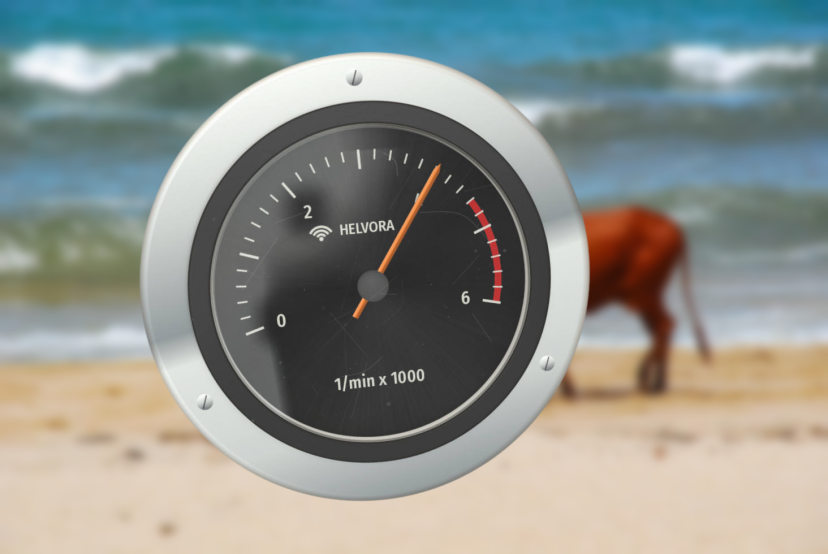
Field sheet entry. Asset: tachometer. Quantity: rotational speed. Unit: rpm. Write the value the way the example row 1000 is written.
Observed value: 4000
